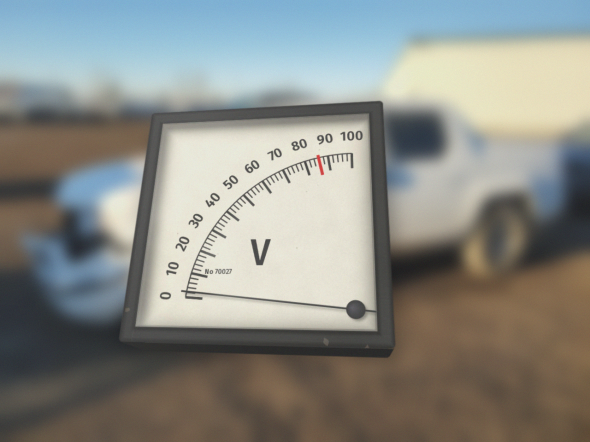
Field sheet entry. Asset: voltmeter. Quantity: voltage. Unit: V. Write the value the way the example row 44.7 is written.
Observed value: 2
